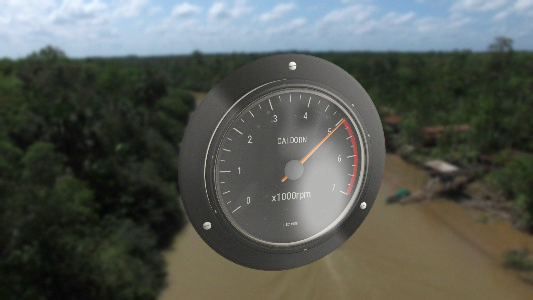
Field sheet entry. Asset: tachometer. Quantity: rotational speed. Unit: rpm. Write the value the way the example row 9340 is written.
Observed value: 5000
